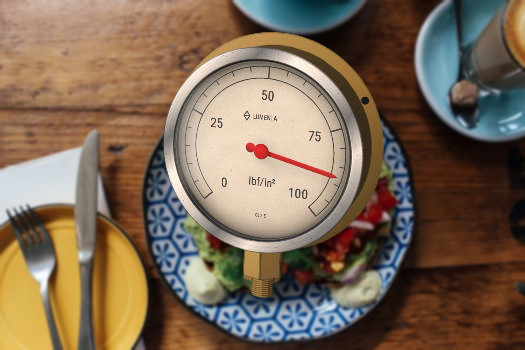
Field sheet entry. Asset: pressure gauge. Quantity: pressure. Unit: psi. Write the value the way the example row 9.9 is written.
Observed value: 87.5
